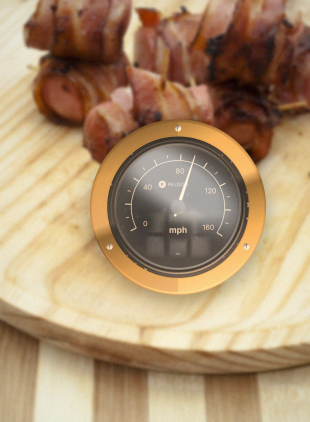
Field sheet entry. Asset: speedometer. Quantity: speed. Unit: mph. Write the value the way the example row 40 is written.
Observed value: 90
